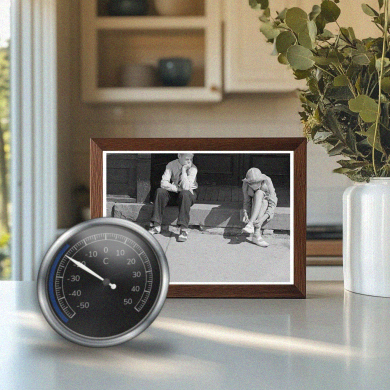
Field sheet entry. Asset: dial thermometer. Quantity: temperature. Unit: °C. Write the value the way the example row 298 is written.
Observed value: -20
